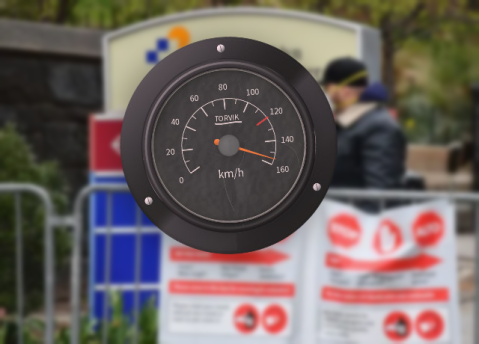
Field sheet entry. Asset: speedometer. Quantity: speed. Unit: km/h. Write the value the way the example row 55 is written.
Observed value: 155
